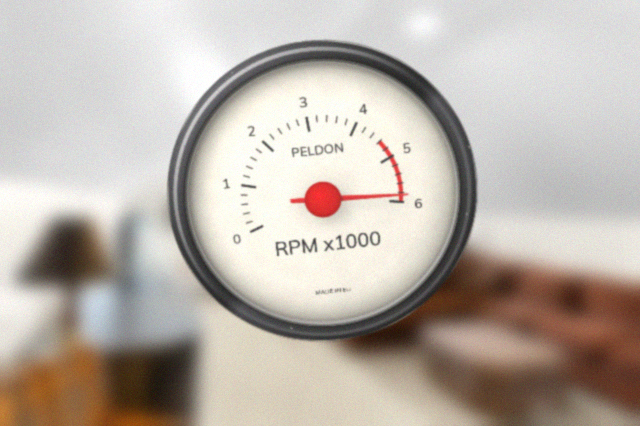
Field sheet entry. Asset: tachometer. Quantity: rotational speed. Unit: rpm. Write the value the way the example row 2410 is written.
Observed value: 5800
